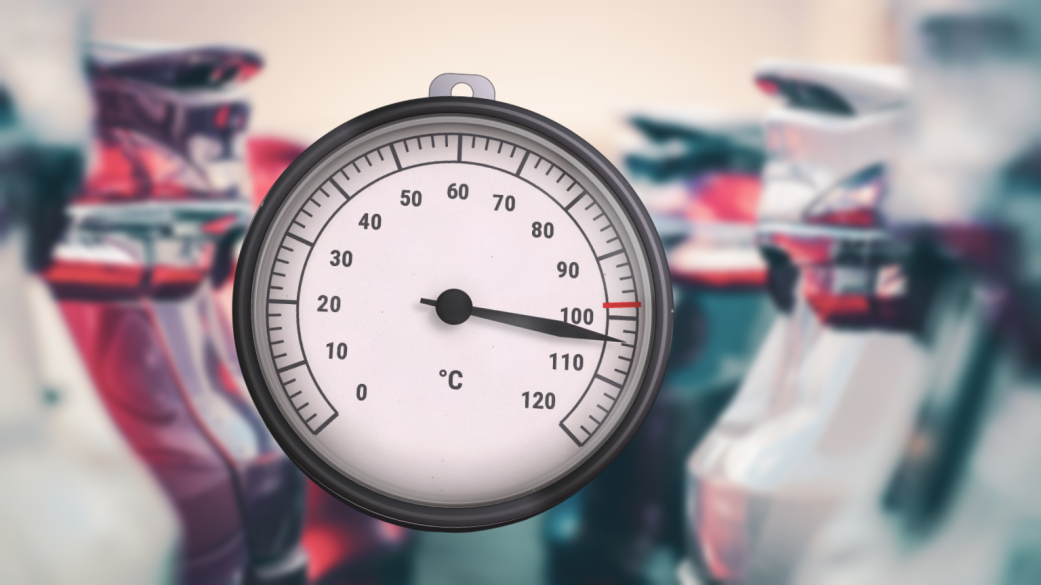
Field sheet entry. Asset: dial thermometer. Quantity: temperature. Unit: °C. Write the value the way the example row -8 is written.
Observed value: 104
